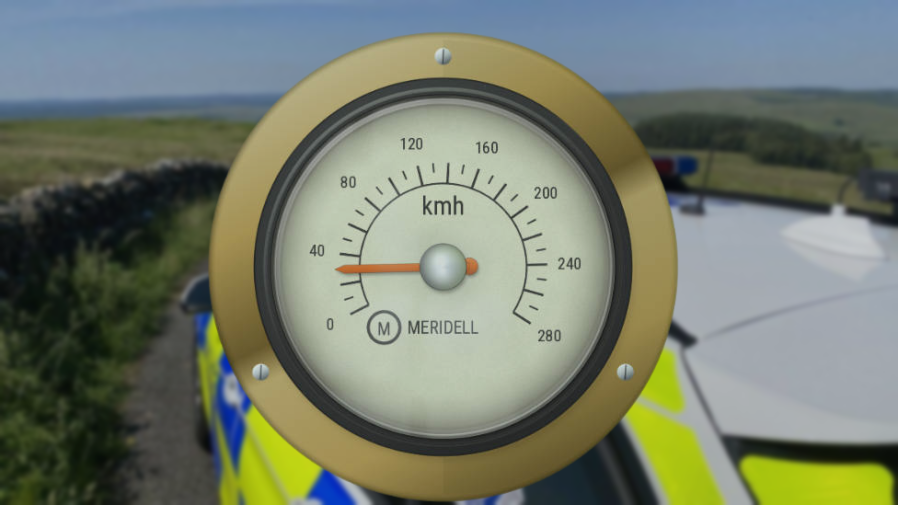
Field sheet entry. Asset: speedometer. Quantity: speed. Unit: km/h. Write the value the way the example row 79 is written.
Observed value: 30
